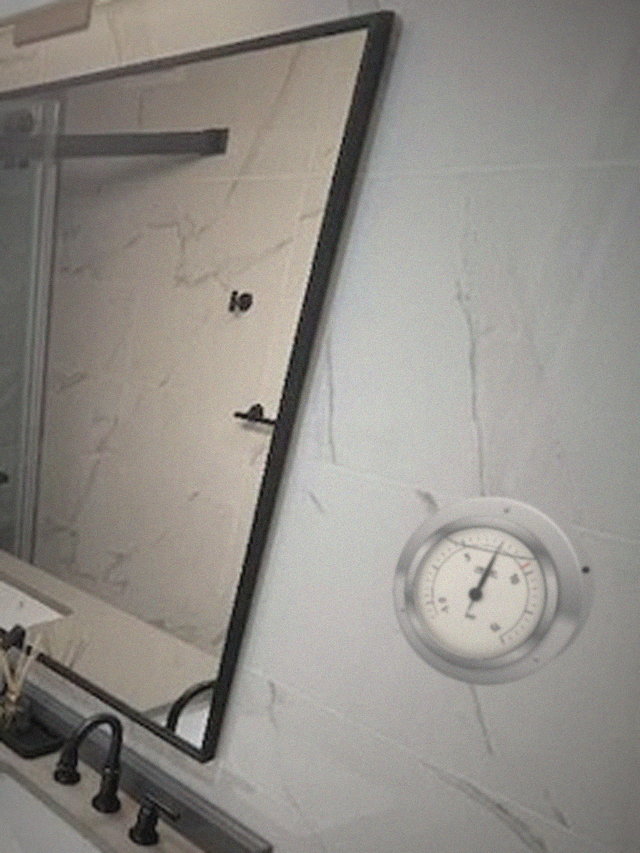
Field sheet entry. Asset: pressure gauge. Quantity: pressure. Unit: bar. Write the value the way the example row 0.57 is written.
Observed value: 7.5
